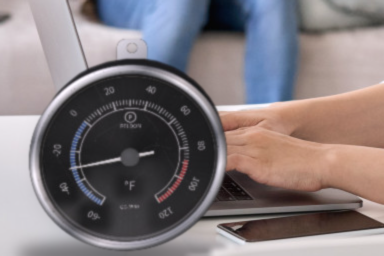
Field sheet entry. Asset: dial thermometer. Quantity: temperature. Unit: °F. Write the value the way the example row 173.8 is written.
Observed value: -30
